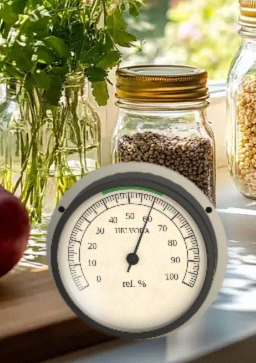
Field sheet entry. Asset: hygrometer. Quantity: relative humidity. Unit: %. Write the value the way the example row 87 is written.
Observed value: 60
